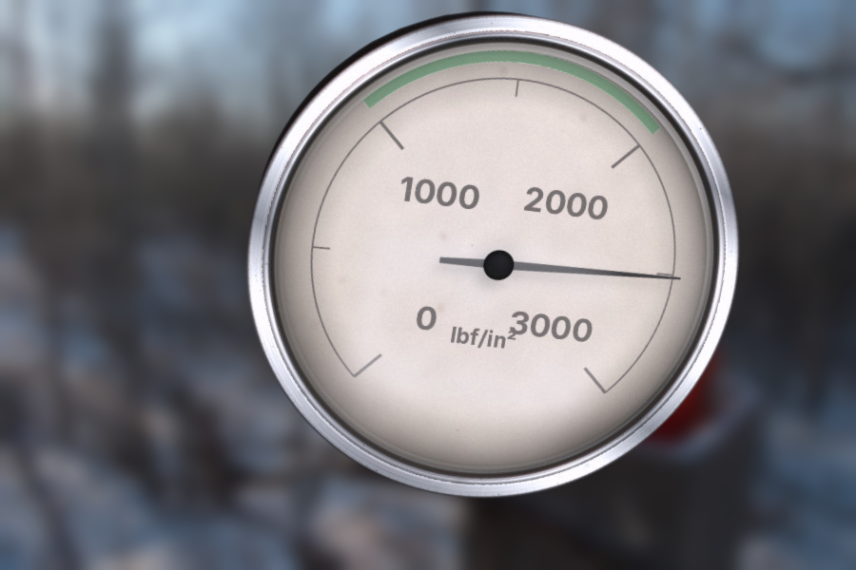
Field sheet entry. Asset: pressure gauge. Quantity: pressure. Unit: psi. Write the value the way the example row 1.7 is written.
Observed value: 2500
